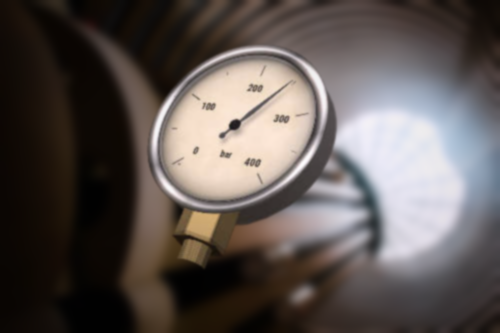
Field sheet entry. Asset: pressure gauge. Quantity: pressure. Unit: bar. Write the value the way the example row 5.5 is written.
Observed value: 250
